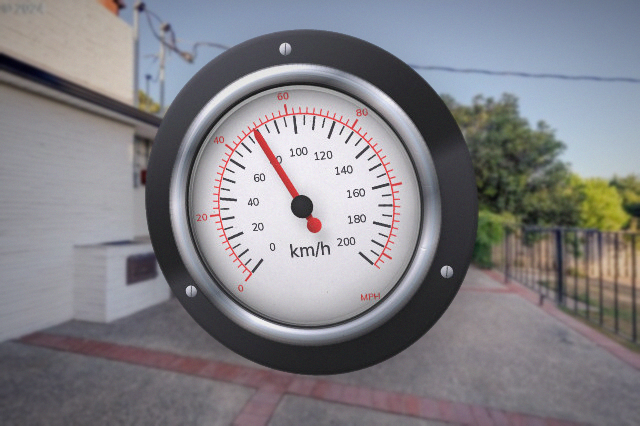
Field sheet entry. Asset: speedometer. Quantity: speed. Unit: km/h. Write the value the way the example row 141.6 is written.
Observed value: 80
